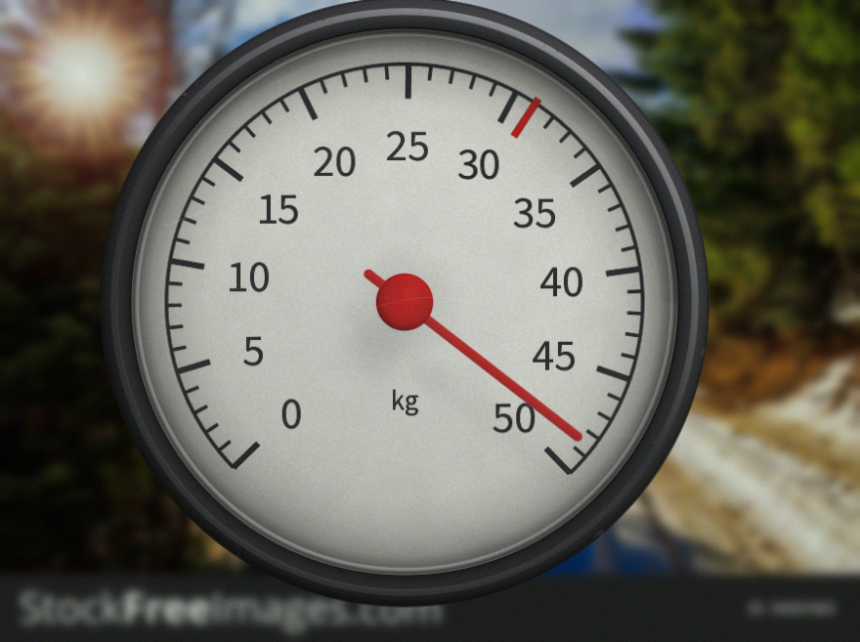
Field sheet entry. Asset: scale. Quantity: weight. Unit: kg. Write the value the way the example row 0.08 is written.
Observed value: 48.5
